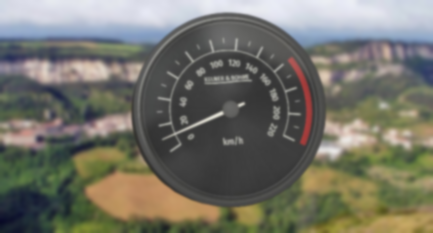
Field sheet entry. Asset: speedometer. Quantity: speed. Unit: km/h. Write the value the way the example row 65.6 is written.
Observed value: 10
